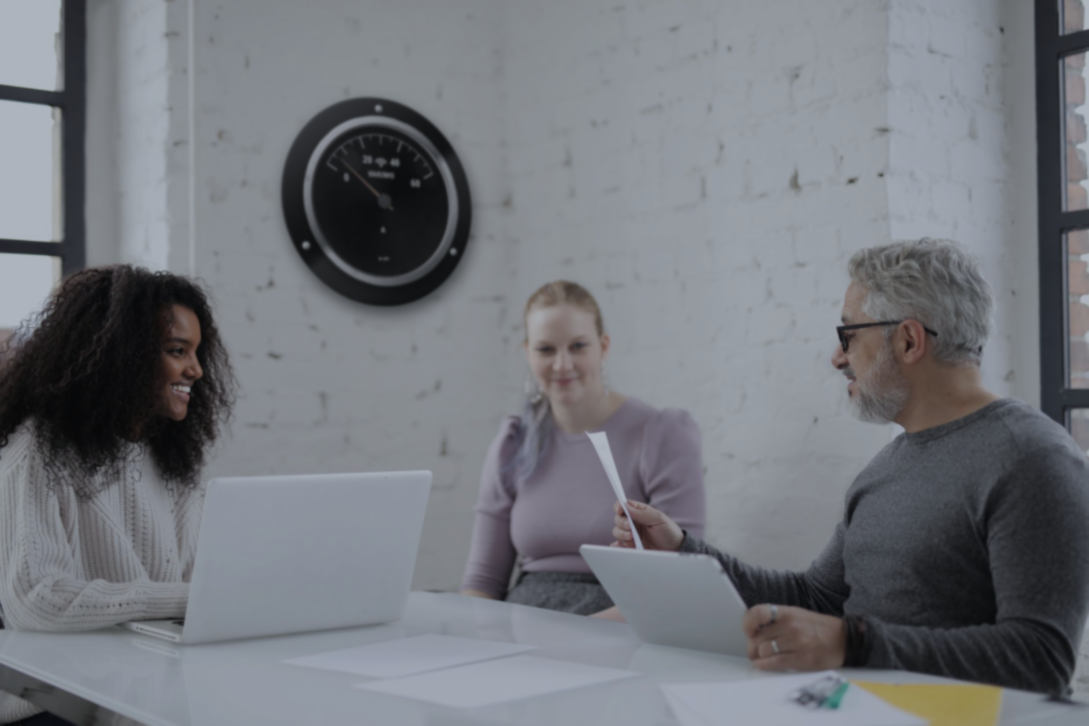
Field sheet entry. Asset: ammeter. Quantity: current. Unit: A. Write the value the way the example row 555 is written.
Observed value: 5
